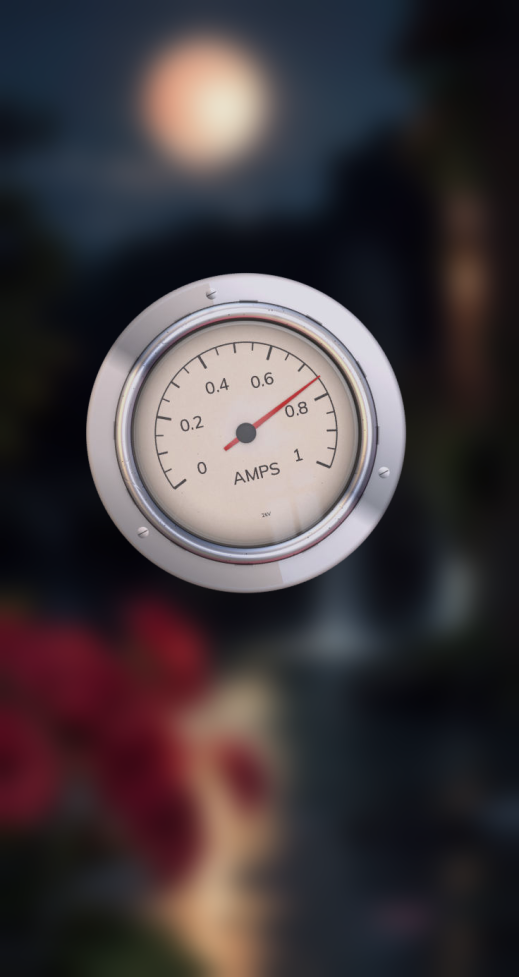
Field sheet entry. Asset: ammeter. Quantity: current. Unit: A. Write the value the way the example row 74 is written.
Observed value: 0.75
